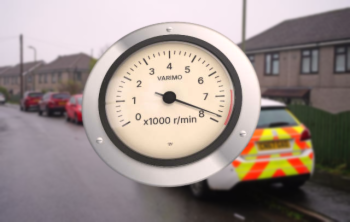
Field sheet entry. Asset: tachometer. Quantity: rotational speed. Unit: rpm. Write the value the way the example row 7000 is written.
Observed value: 7800
